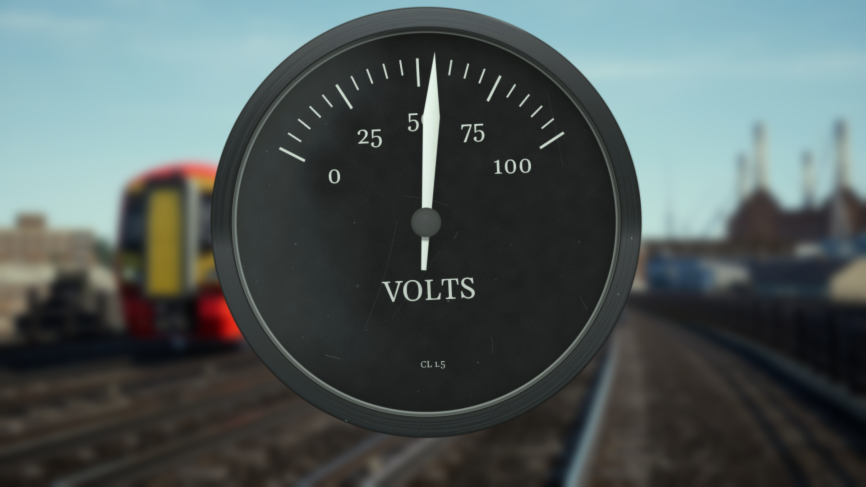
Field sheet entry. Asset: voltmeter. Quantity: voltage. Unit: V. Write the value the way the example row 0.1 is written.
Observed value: 55
